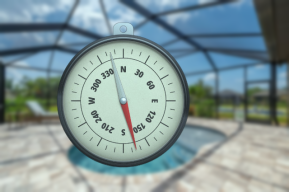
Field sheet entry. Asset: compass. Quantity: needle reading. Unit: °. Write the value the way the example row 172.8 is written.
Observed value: 165
